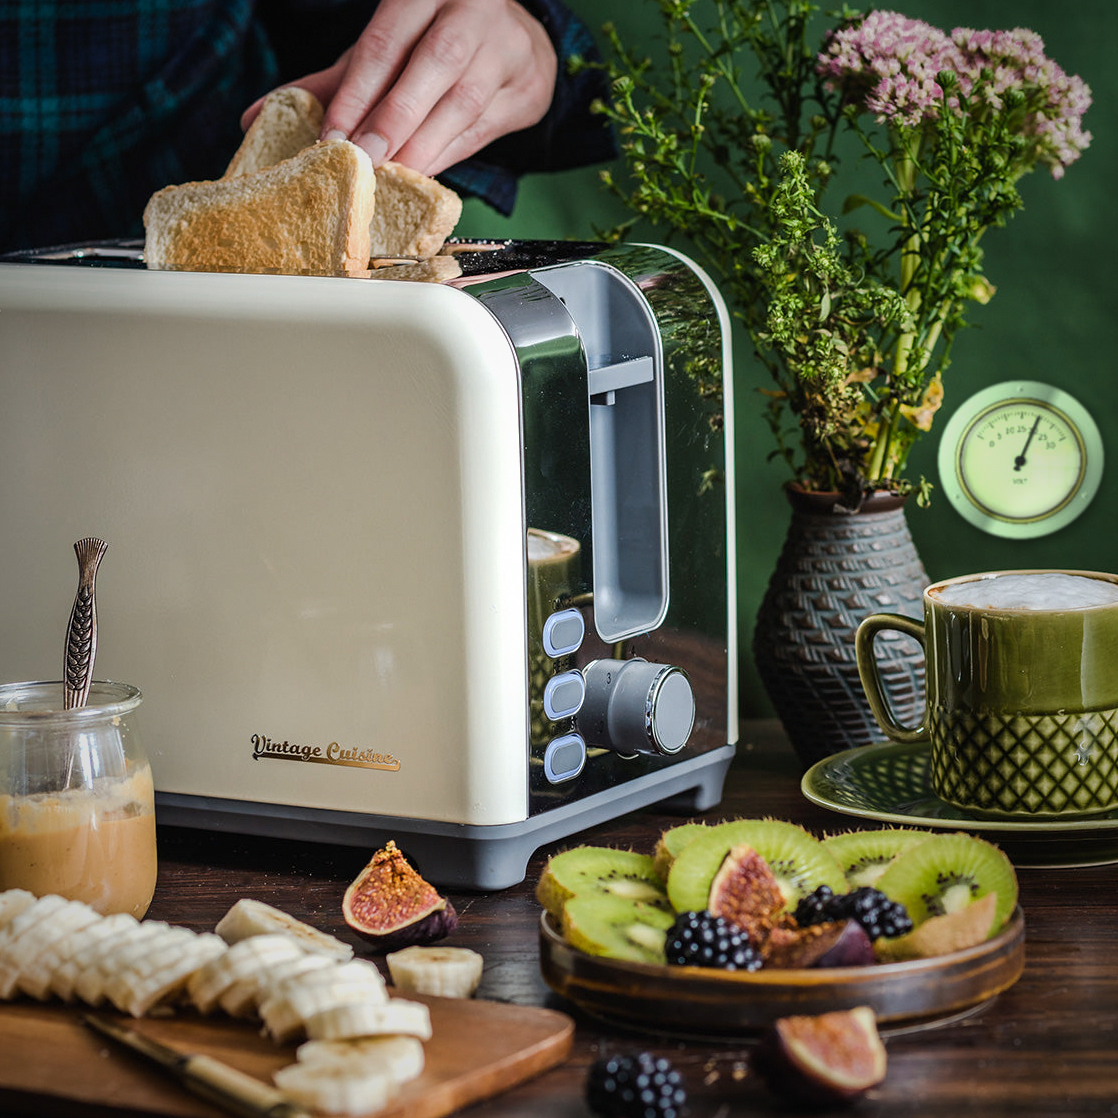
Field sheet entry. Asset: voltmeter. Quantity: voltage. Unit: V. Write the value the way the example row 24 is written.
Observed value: 20
